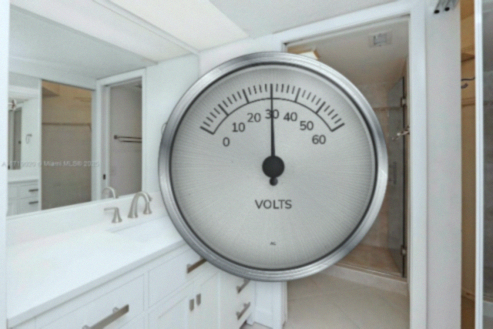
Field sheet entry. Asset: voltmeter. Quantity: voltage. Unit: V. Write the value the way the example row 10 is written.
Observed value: 30
